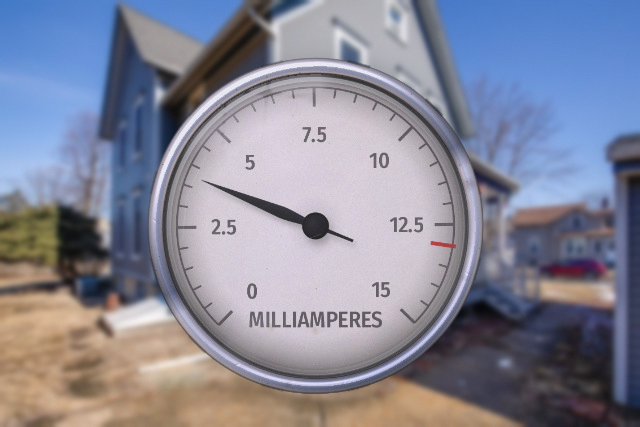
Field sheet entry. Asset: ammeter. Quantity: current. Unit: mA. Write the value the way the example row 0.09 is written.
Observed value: 3.75
